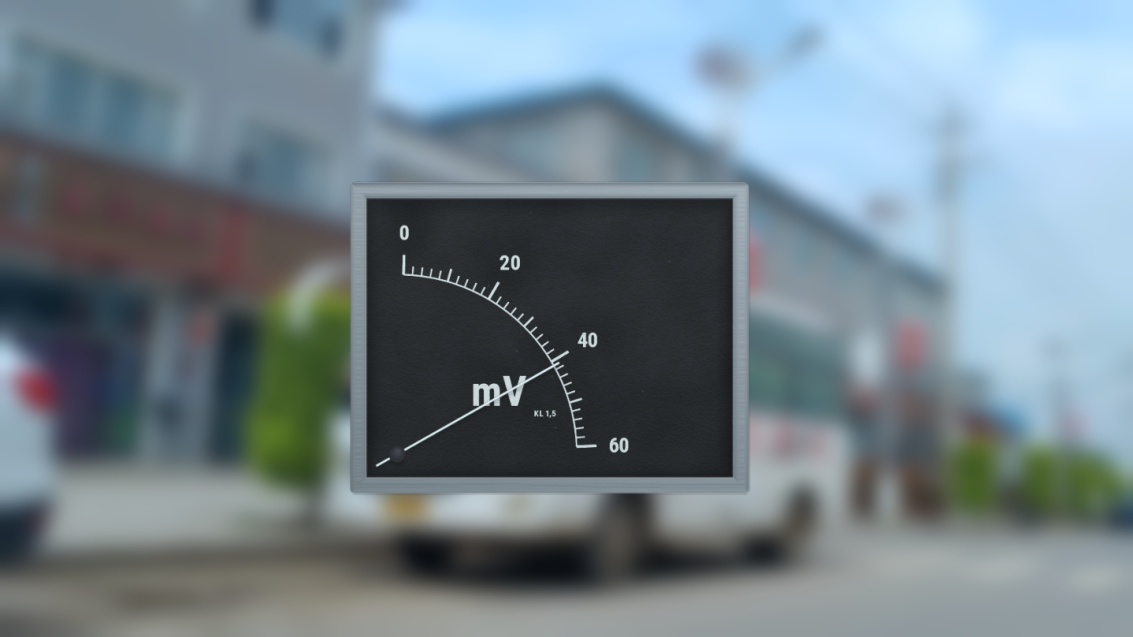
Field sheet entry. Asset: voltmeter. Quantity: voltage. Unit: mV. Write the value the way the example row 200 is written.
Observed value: 41
